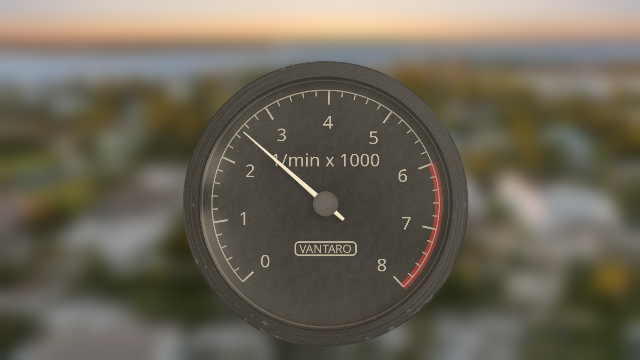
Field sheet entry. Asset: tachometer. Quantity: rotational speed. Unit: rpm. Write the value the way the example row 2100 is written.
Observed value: 2500
